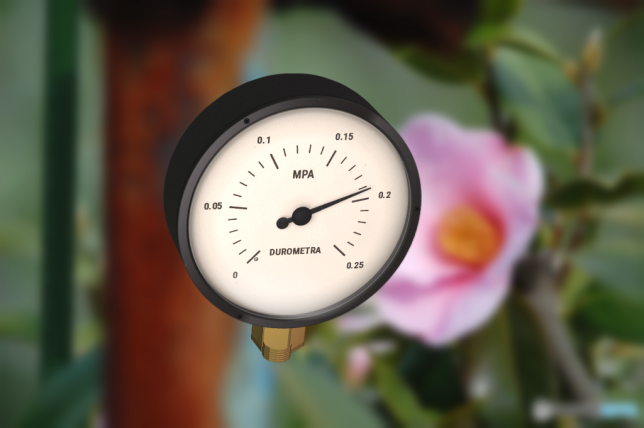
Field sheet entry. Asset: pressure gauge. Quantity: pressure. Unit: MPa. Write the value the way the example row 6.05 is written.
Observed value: 0.19
